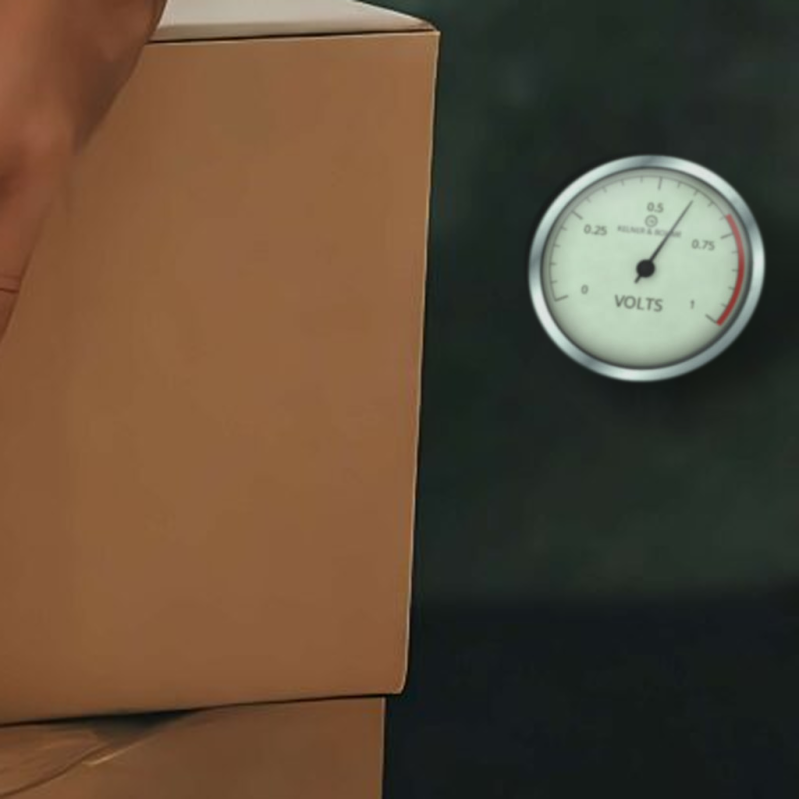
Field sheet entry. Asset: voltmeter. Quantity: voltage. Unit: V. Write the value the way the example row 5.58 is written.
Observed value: 0.6
